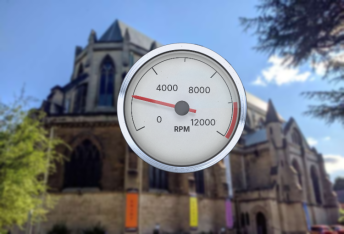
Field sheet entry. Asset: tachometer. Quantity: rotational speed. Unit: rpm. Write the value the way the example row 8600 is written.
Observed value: 2000
